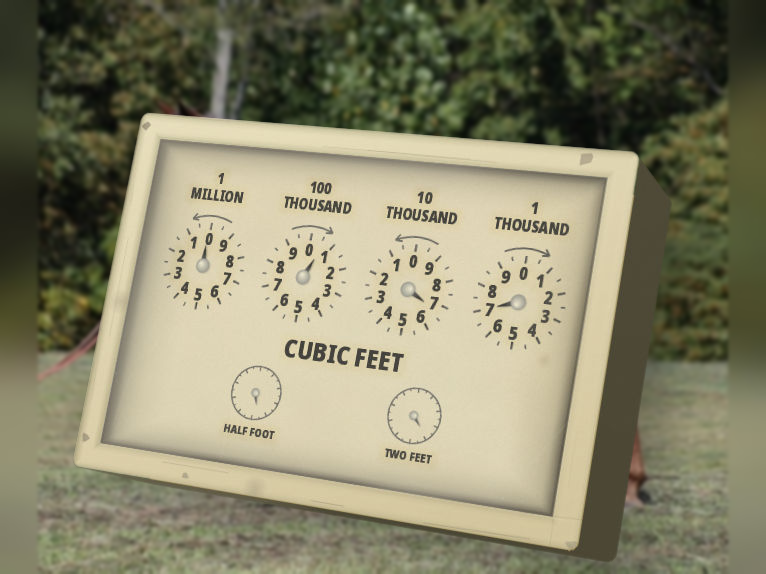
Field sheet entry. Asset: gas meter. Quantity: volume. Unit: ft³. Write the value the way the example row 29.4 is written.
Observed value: 6700
